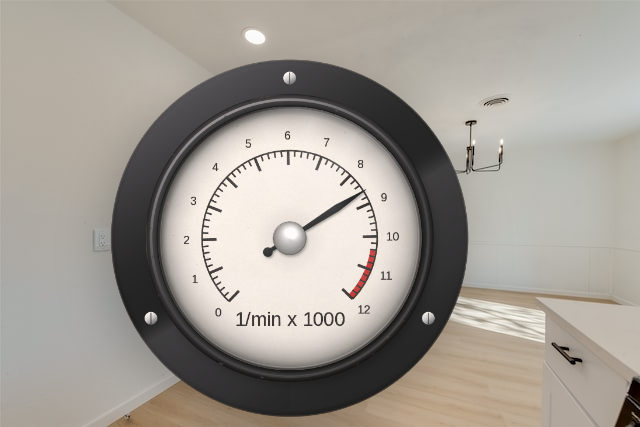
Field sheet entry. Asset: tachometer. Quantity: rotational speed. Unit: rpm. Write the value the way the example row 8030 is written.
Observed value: 8600
